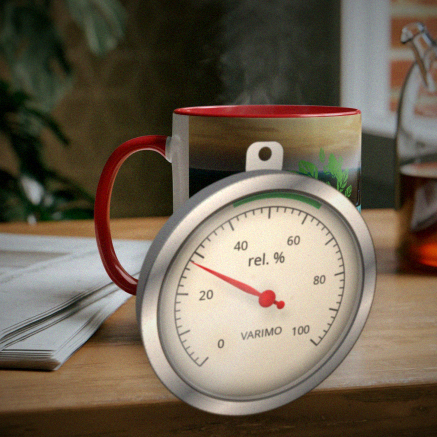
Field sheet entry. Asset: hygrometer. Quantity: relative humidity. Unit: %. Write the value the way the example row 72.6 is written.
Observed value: 28
